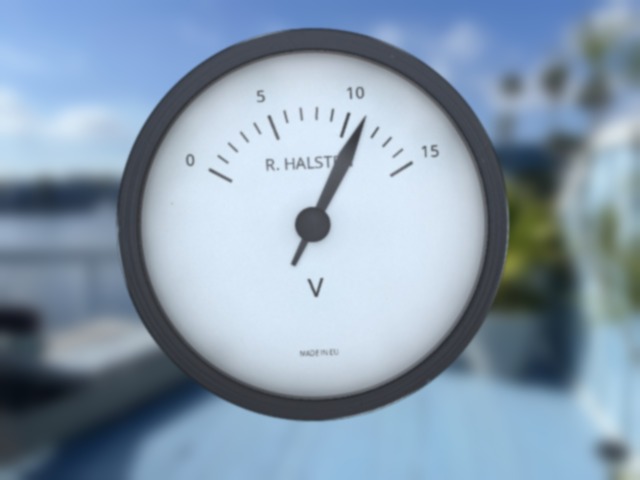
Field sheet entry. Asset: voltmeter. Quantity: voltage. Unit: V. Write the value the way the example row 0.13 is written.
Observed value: 11
